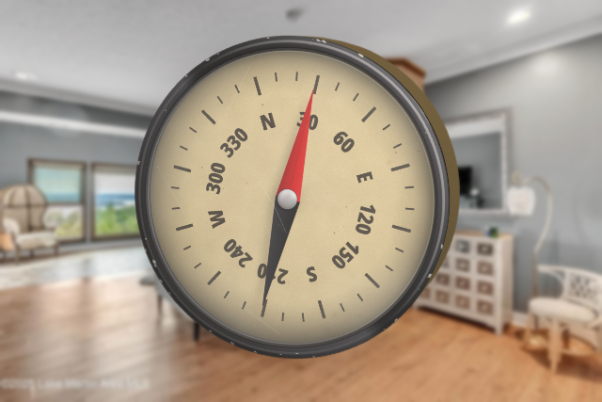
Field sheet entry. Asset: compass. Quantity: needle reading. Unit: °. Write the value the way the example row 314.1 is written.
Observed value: 30
